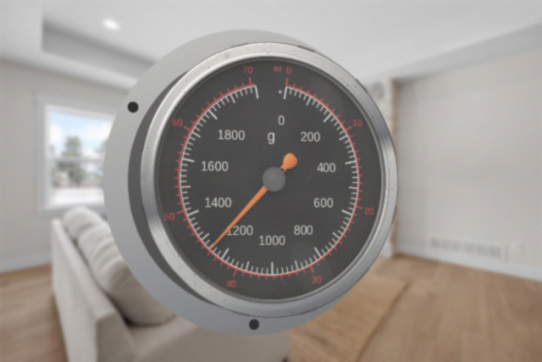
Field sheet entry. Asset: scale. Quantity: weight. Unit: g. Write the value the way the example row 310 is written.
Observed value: 1260
